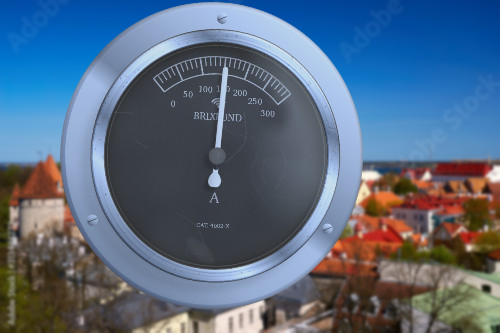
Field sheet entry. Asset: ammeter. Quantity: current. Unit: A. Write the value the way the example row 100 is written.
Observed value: 150
